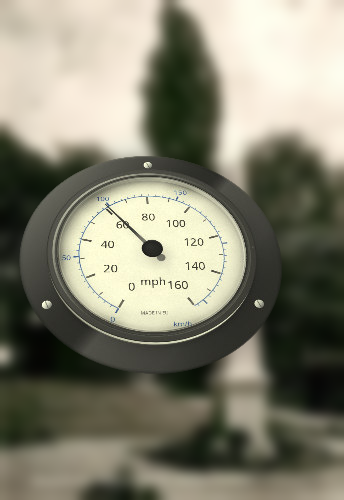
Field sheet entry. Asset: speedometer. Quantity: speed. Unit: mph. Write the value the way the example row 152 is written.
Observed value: 60
